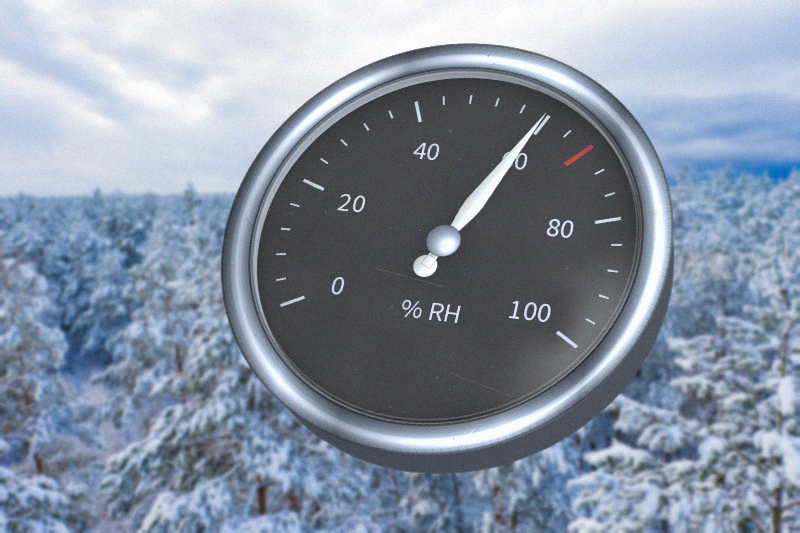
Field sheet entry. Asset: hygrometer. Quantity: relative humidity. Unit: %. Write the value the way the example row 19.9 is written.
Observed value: 60
